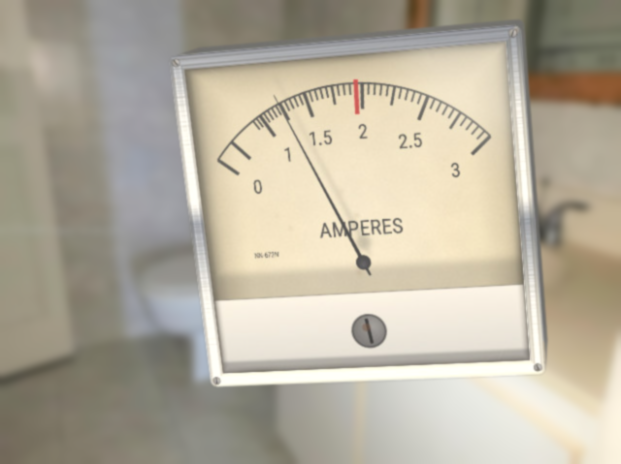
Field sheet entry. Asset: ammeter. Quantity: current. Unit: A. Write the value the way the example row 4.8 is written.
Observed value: 1.25
